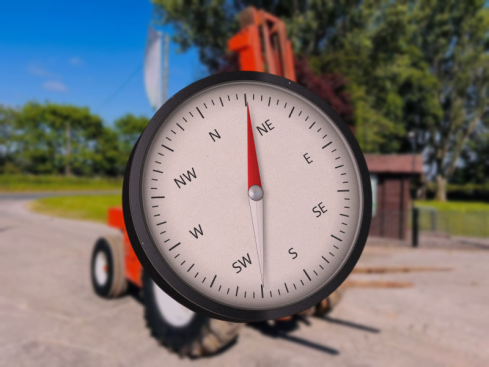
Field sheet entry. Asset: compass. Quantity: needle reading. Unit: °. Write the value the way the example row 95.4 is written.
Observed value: 30
